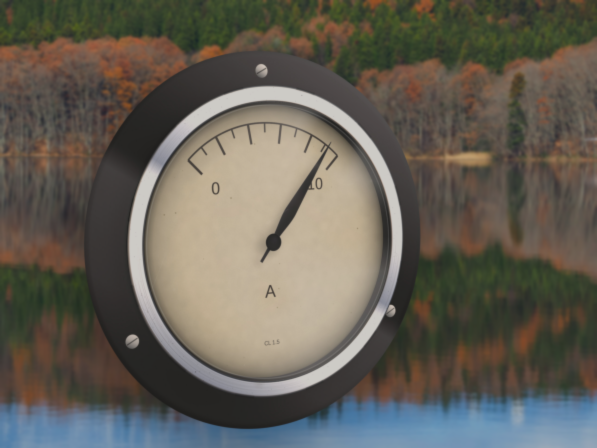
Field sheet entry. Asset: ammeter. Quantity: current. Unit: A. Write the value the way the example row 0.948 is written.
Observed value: 9
